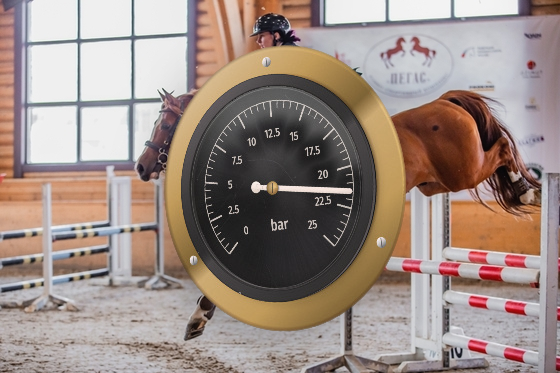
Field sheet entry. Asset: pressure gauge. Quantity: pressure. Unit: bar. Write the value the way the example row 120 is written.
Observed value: 21.5
